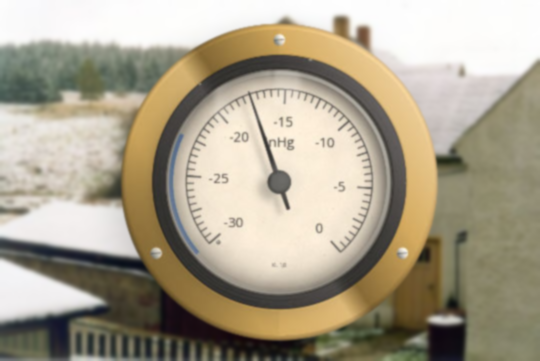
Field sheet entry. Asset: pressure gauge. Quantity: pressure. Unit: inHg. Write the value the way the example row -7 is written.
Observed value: -17.5
